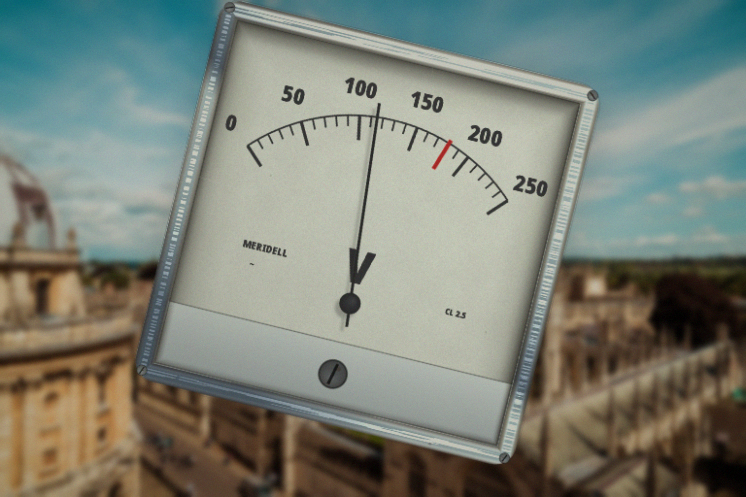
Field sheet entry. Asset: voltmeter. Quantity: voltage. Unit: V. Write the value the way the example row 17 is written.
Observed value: 115
